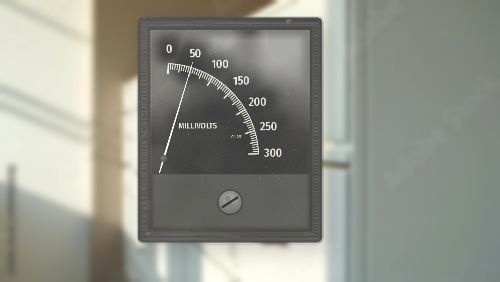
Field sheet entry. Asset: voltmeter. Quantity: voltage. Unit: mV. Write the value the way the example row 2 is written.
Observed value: 50
